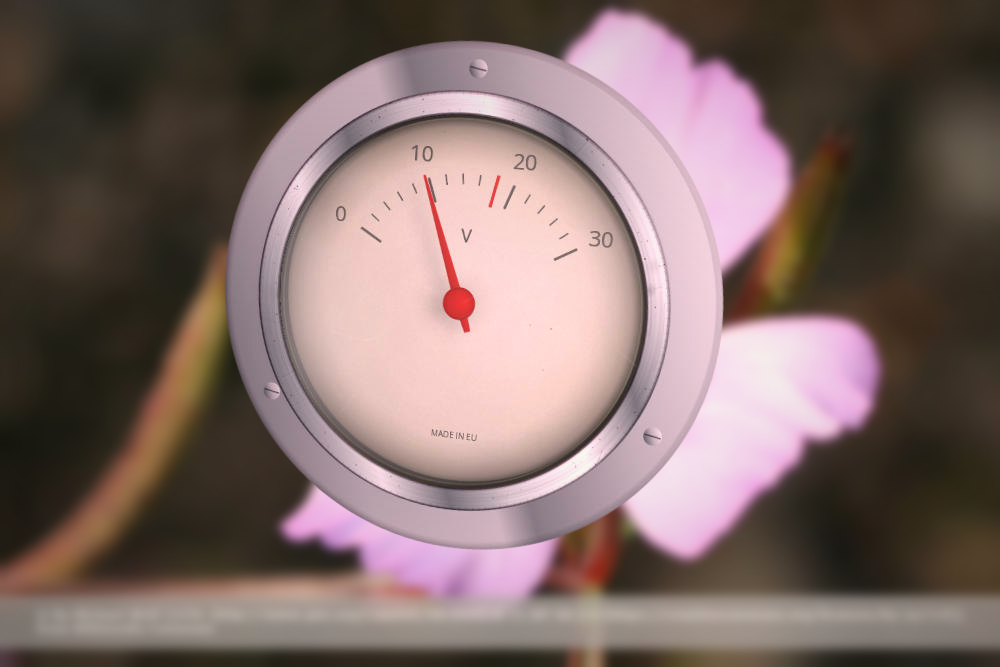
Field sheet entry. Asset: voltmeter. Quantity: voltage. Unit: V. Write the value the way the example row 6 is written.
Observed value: 10
